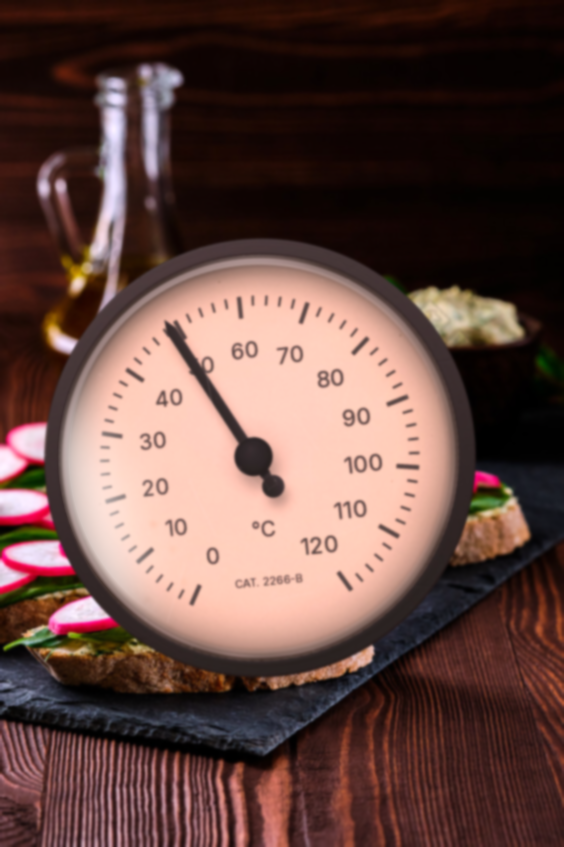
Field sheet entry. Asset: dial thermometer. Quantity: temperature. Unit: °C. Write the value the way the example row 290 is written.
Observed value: 49
